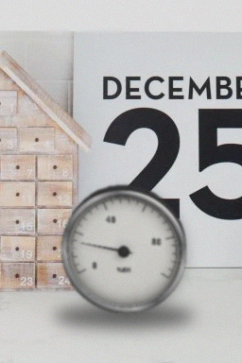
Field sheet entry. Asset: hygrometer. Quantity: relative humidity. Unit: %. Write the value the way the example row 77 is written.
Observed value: 16
